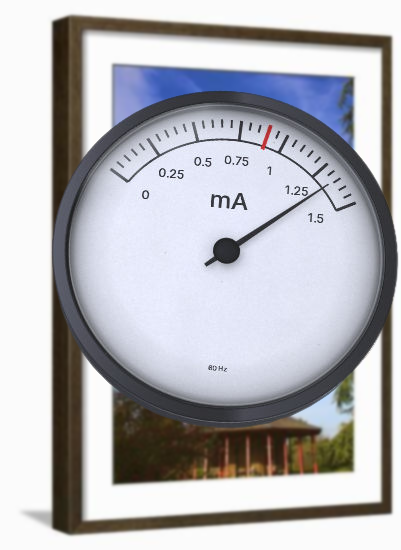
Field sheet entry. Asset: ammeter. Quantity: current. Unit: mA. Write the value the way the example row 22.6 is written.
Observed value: 1.35
